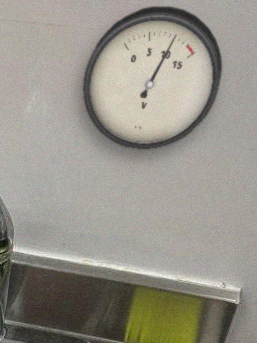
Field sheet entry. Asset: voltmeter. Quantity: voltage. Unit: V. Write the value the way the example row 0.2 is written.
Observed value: 10
